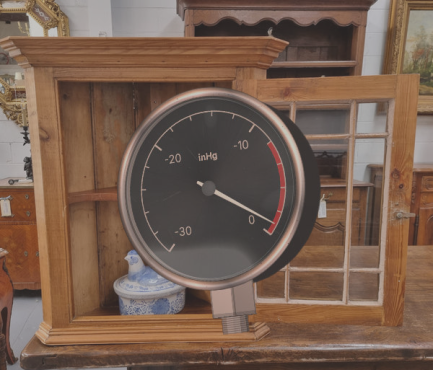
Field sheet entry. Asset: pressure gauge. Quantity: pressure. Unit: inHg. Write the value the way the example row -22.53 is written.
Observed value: -1
